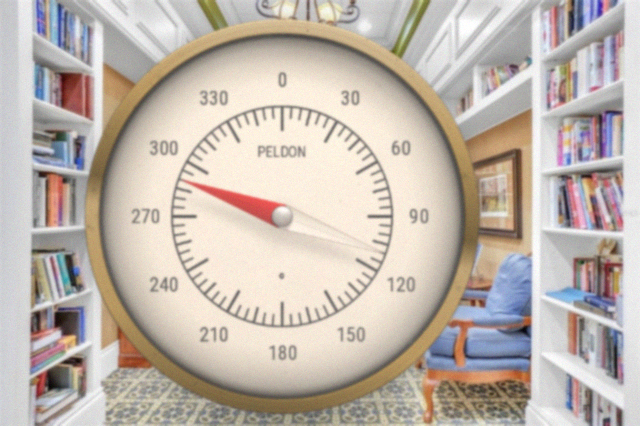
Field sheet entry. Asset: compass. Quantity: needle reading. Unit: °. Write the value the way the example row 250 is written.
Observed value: 290
